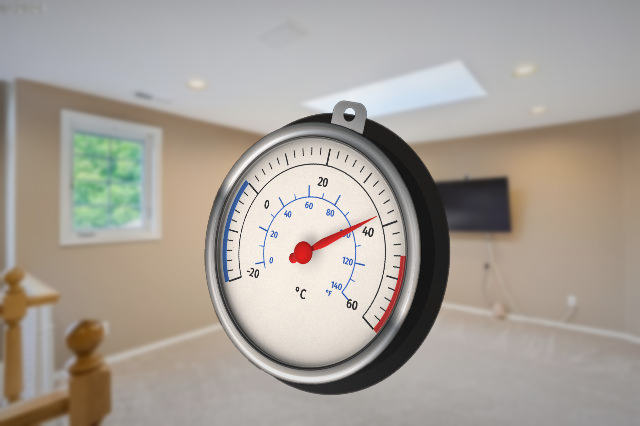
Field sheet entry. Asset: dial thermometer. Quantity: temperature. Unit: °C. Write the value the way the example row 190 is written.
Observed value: 38
